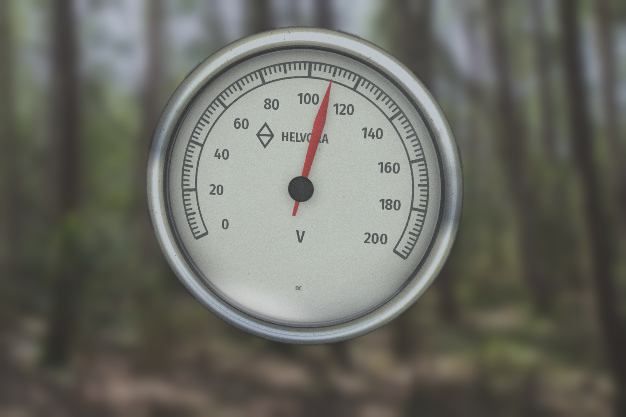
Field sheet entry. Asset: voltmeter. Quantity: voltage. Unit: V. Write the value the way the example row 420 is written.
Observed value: 110
